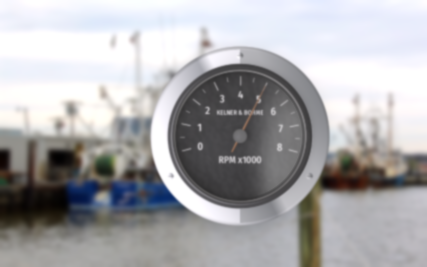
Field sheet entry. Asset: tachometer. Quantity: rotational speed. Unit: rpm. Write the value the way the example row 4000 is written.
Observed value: 5000
